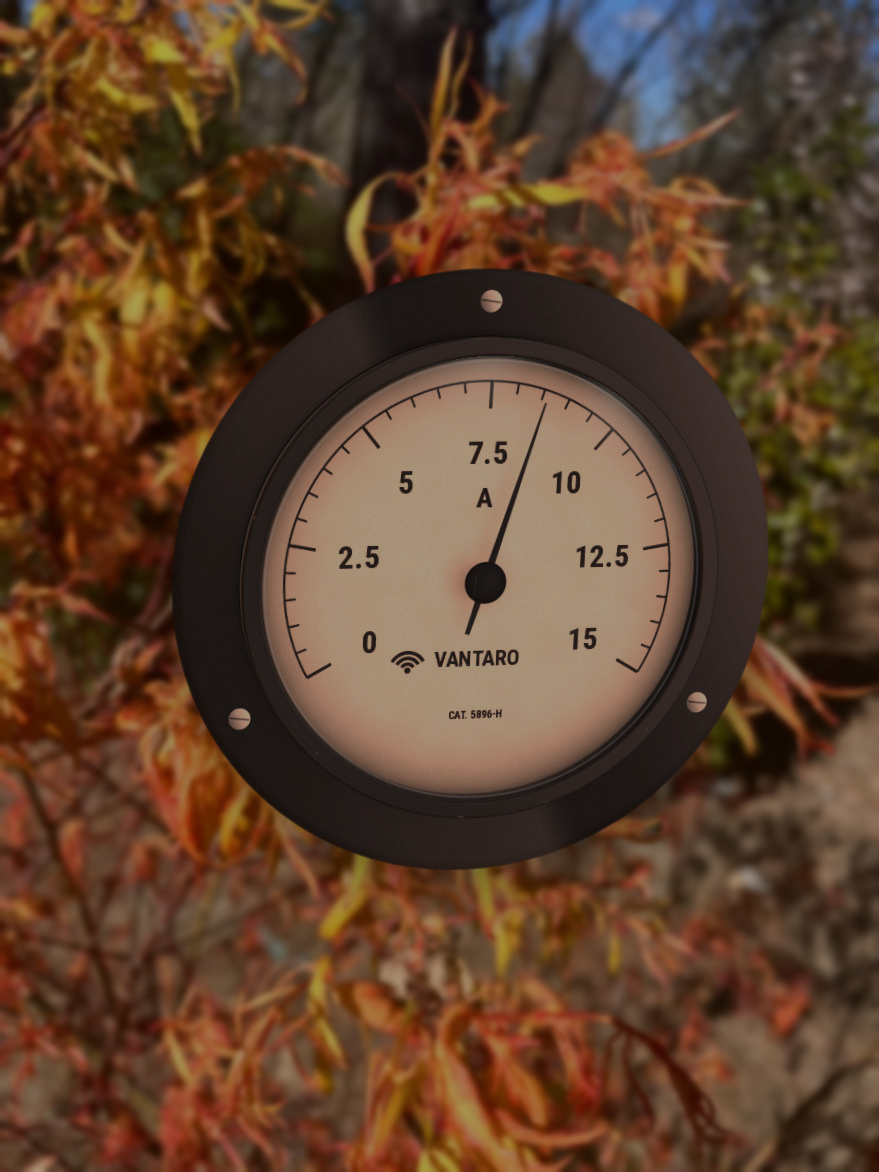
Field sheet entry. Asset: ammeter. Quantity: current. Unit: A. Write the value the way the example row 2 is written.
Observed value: 8.5
